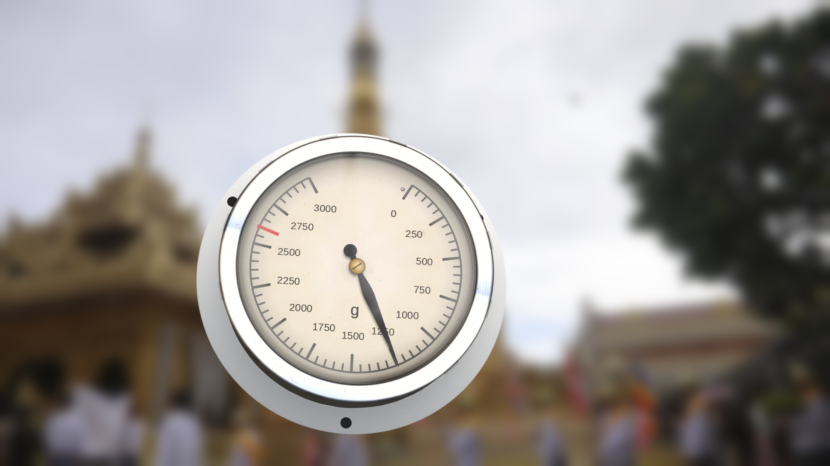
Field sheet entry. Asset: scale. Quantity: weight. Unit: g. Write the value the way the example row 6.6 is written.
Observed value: 1250
